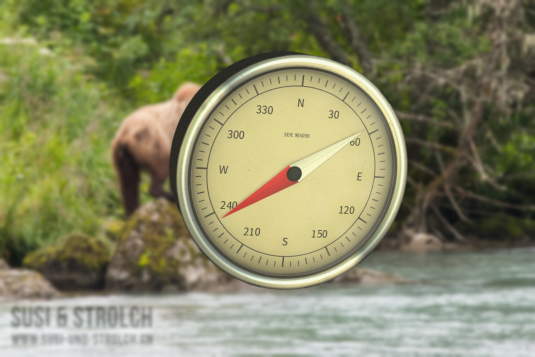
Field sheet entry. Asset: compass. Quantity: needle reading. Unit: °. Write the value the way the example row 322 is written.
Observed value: 235
